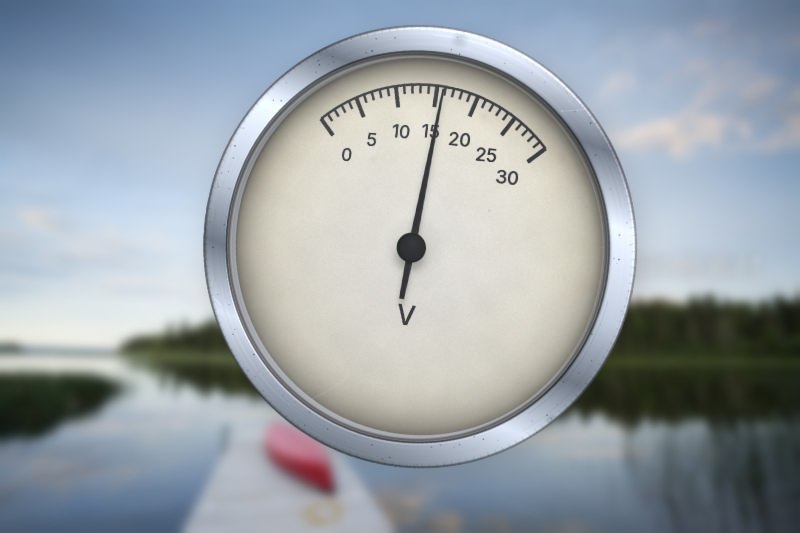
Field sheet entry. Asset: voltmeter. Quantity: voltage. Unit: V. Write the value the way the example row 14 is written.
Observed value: 16
